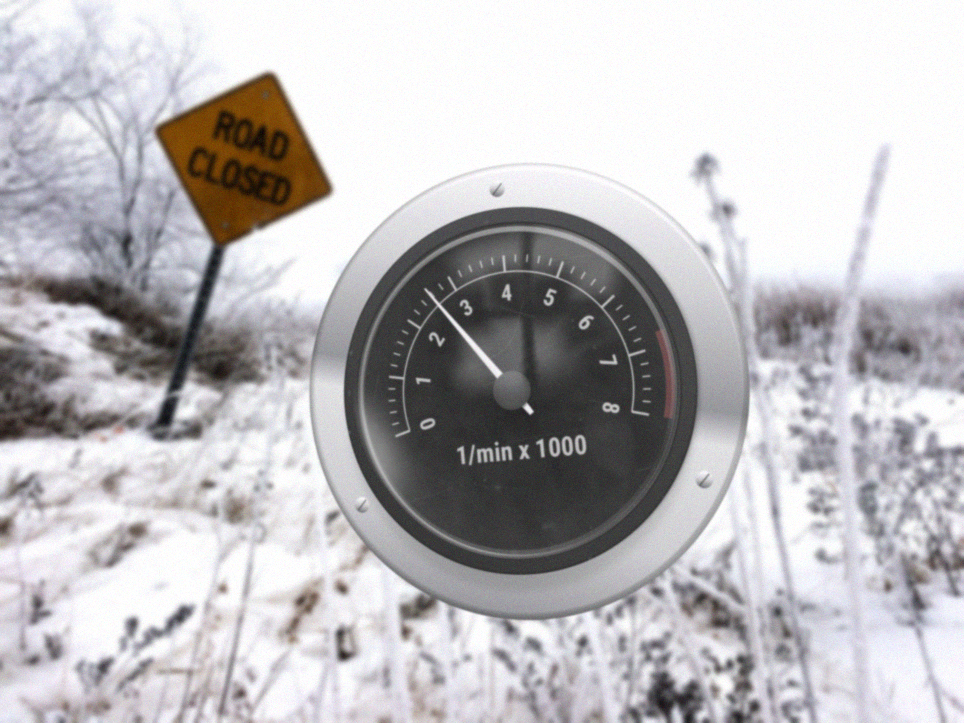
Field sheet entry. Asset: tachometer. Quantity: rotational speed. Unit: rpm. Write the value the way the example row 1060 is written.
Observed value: 2600
